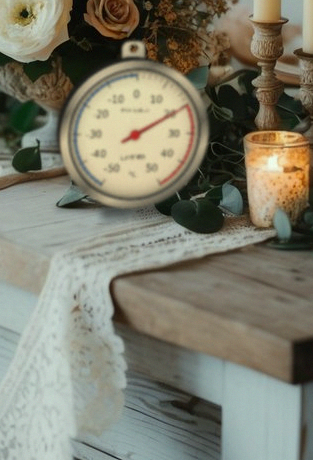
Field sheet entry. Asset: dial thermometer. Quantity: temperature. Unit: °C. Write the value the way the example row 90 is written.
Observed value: 20
